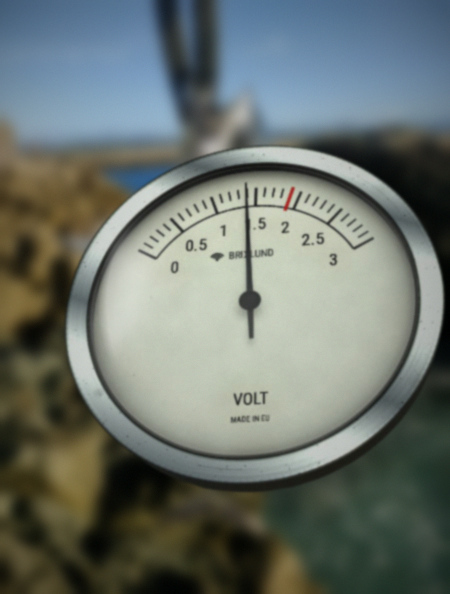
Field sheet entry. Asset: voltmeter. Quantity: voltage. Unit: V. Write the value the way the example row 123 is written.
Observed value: 1.4
